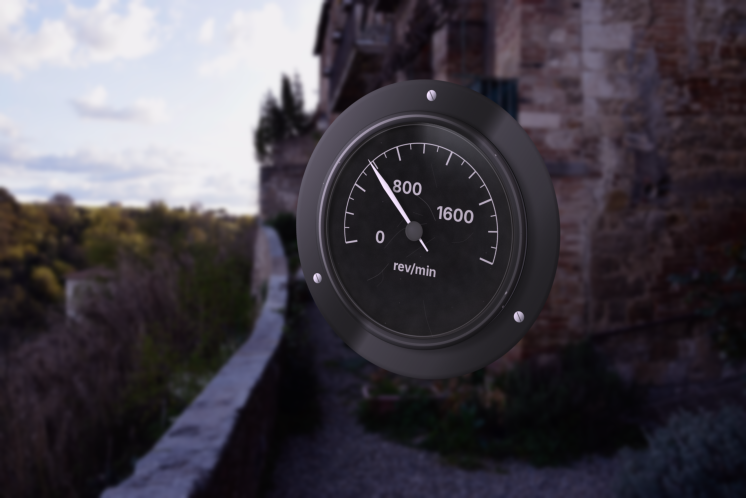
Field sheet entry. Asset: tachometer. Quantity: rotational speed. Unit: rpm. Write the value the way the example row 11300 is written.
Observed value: 600
